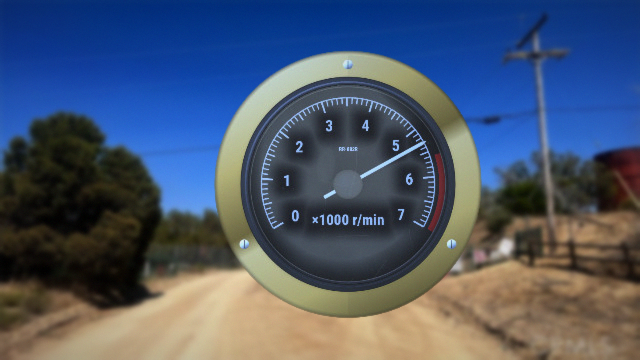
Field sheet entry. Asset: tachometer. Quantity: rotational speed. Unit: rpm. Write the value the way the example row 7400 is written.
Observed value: 5300
